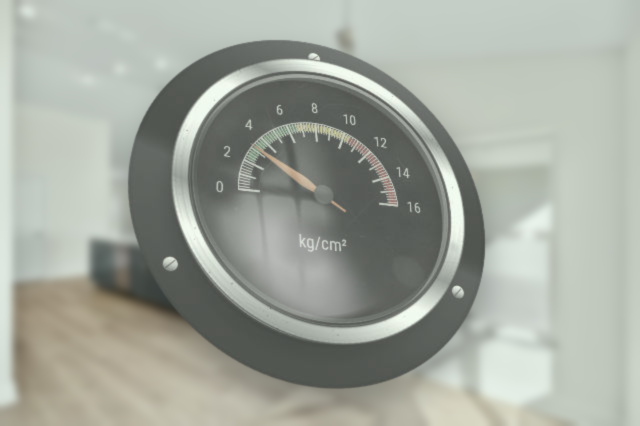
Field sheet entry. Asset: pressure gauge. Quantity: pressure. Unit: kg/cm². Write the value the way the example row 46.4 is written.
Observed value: 3
